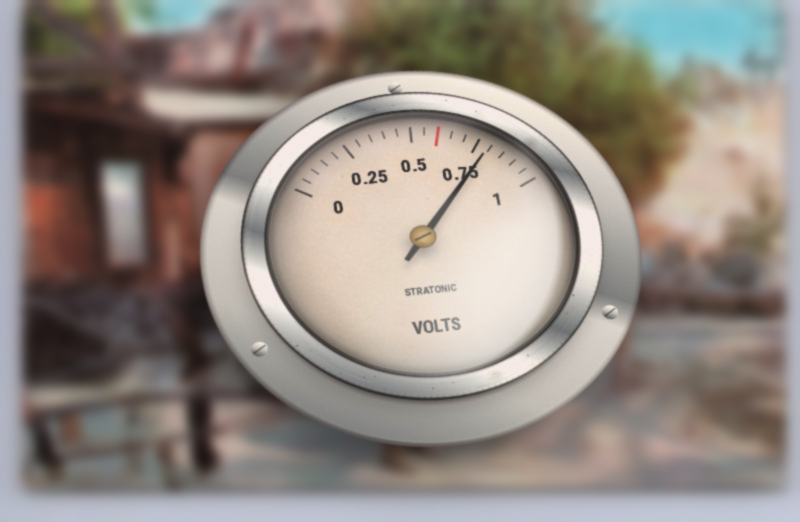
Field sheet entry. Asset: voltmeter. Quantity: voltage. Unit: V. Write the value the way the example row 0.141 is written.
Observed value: 0.8
